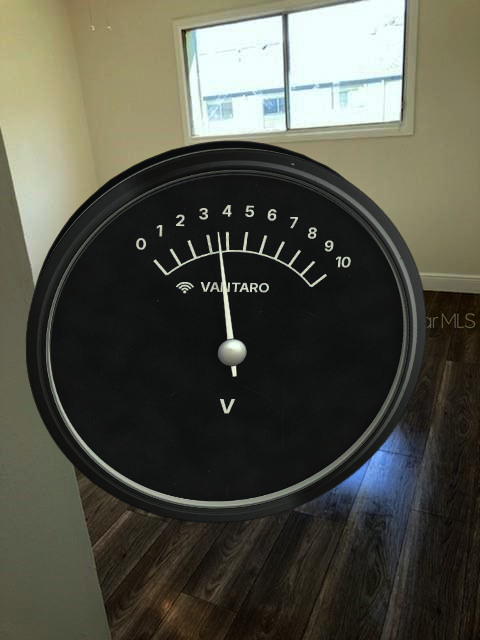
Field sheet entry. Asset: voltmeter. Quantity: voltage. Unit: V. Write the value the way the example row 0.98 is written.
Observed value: 3.5
